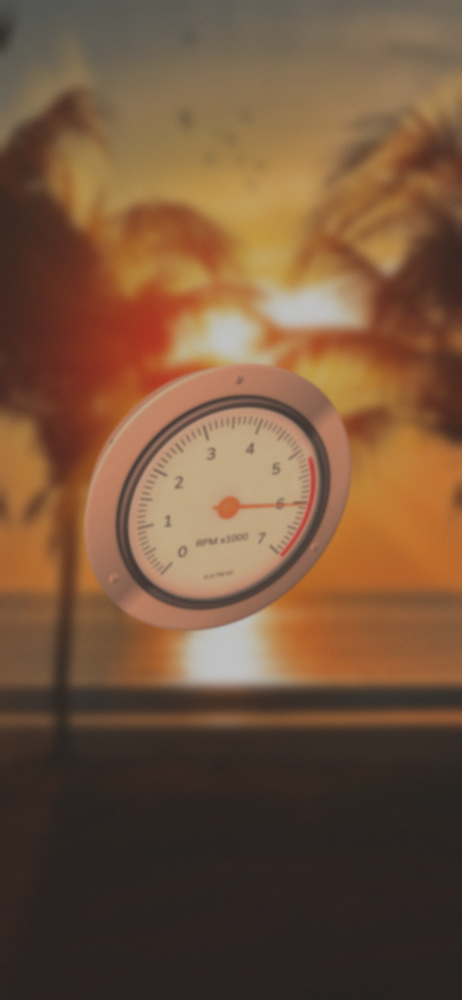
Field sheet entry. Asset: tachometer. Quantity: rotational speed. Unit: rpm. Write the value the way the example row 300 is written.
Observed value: 6000
